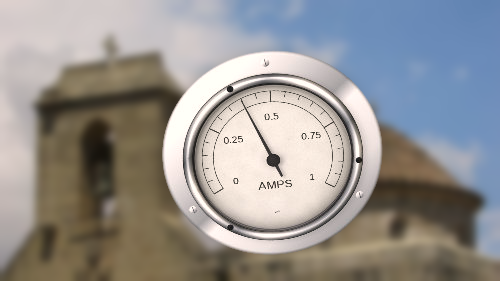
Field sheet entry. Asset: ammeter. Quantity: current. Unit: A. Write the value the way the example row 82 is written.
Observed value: 0.4
